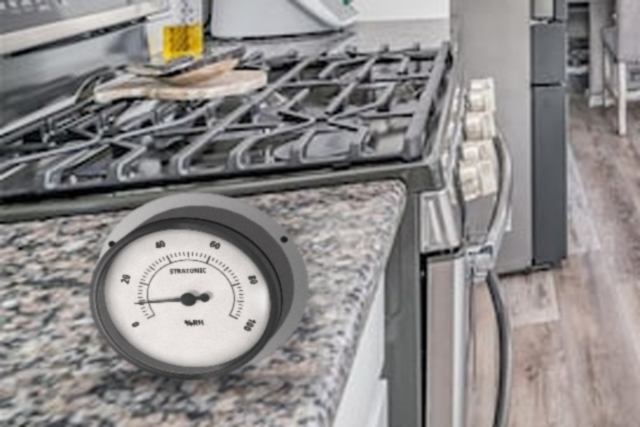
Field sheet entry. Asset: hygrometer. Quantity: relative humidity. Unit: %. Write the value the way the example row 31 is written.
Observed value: 10
